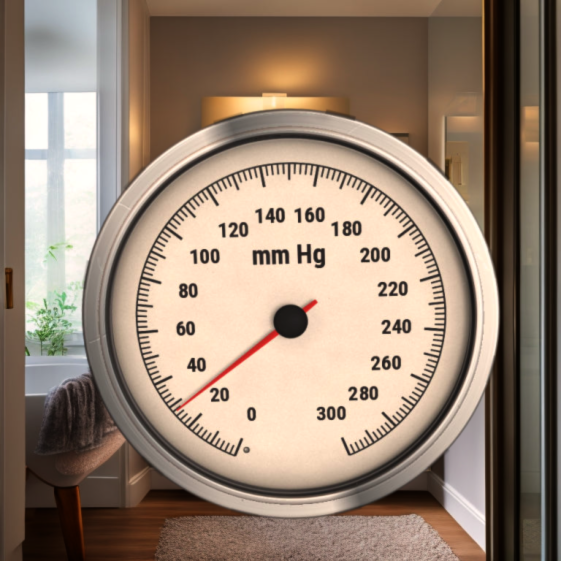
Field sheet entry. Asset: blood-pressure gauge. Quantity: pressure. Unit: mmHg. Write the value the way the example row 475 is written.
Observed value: 28
